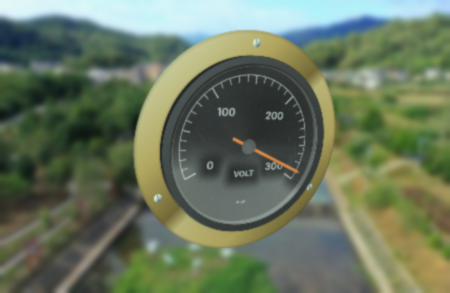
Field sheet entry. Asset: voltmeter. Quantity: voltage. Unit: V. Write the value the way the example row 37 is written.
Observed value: 290
